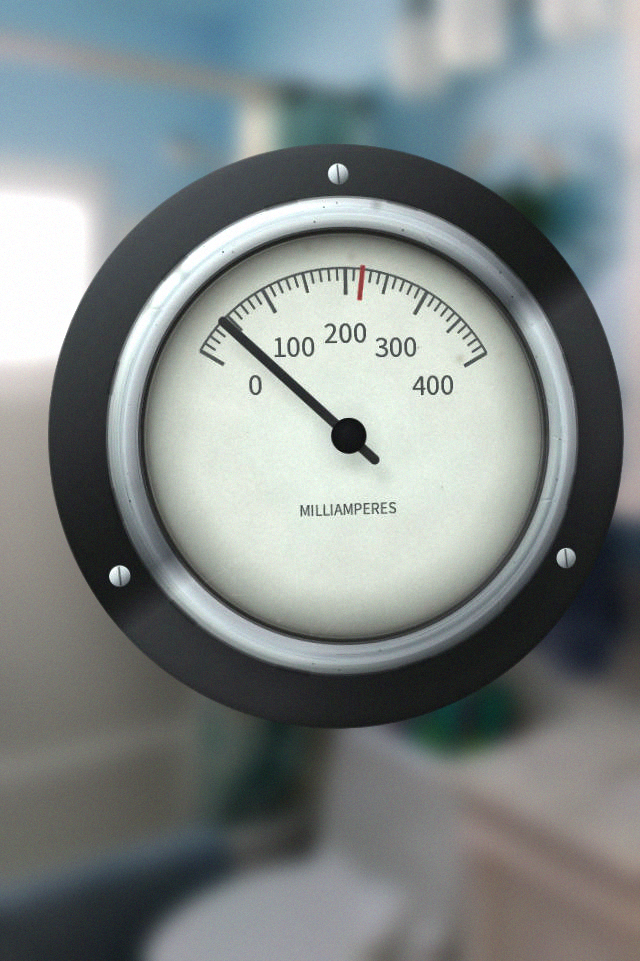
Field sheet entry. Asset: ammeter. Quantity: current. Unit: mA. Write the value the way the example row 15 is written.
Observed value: 40
